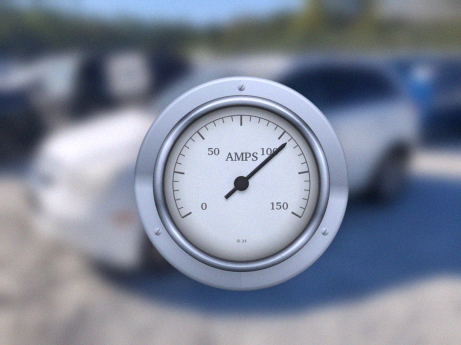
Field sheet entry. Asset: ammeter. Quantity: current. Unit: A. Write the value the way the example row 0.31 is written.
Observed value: 105
